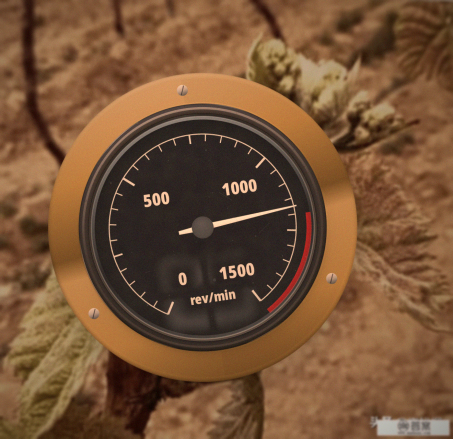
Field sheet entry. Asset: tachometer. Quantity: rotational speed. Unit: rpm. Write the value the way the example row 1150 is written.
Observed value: 1175
